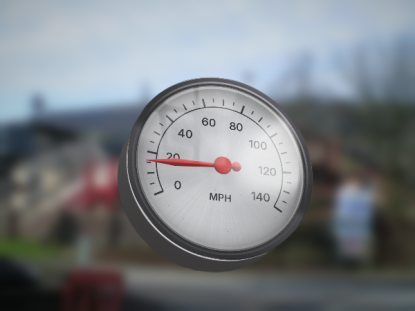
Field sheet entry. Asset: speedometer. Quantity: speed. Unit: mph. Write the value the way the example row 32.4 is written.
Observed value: 15
